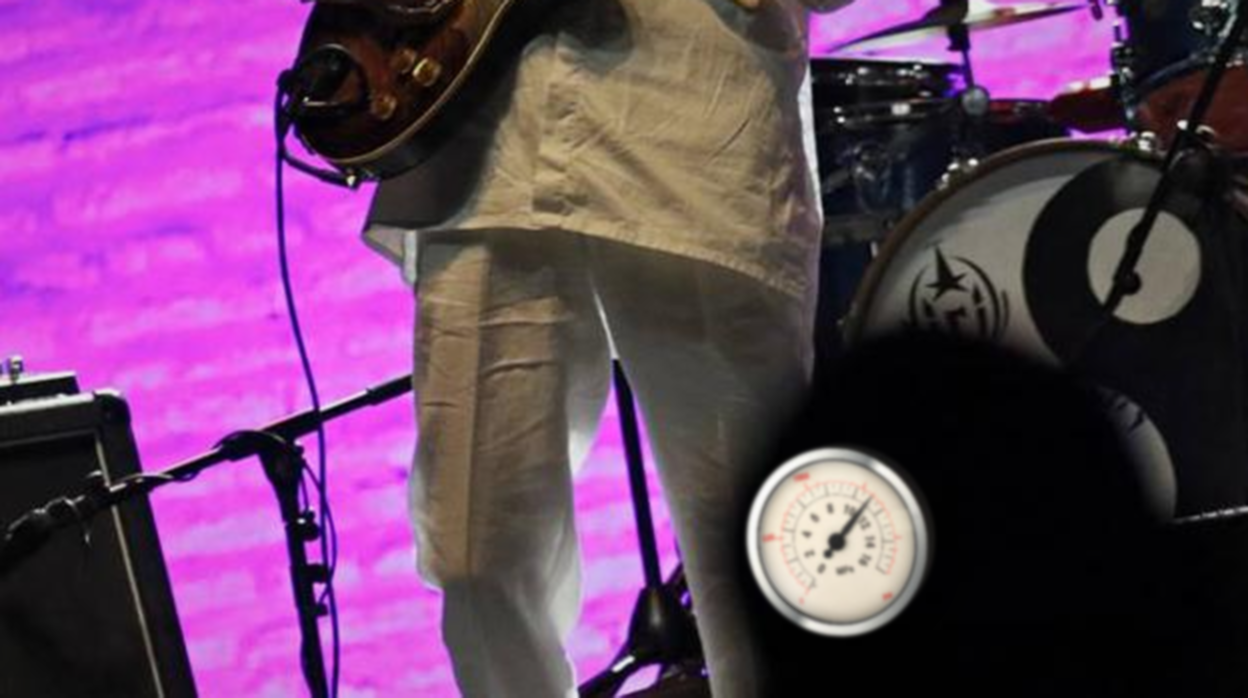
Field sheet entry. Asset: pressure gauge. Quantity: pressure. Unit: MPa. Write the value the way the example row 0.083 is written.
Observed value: 11
